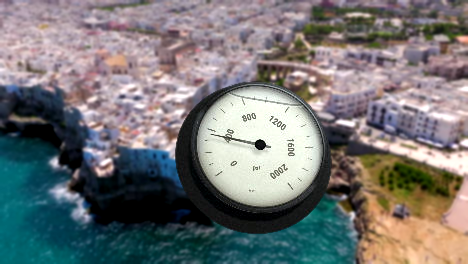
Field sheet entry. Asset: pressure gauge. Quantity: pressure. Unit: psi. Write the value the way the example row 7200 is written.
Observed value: 350
